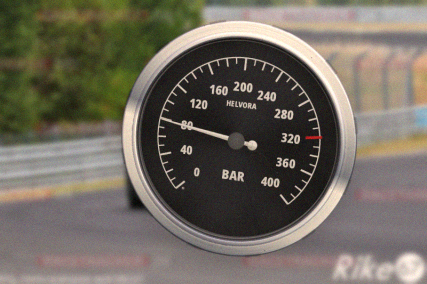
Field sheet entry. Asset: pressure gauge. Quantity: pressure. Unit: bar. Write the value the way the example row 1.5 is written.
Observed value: 80
